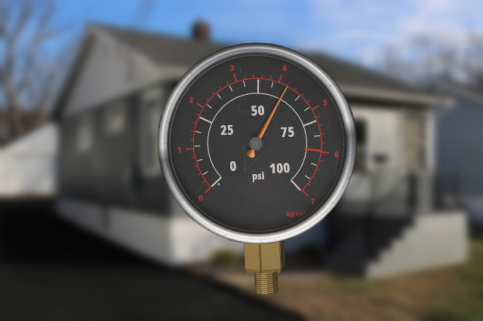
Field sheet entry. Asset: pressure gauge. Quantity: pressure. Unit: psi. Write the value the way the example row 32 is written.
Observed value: 60
